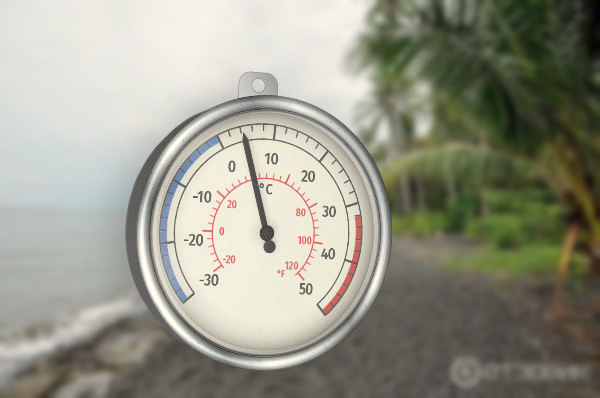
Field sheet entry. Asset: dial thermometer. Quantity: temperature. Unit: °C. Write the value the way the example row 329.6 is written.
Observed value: 4
